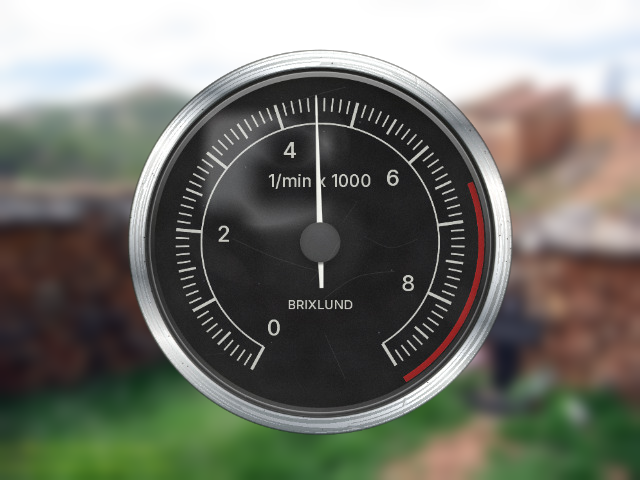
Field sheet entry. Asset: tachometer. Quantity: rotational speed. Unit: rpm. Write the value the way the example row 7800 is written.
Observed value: 4500
